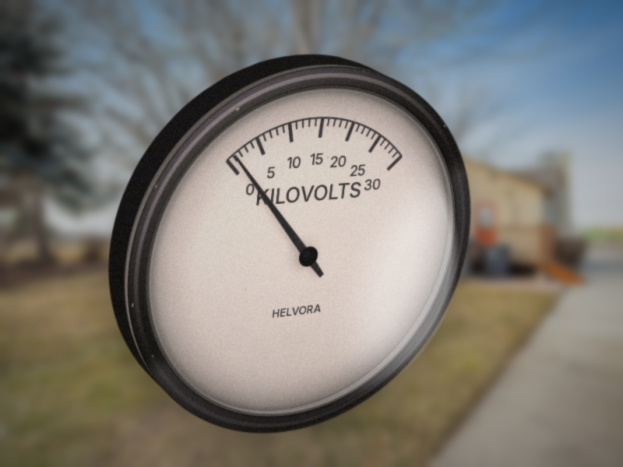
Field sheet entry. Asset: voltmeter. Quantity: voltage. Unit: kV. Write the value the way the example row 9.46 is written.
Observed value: 1
